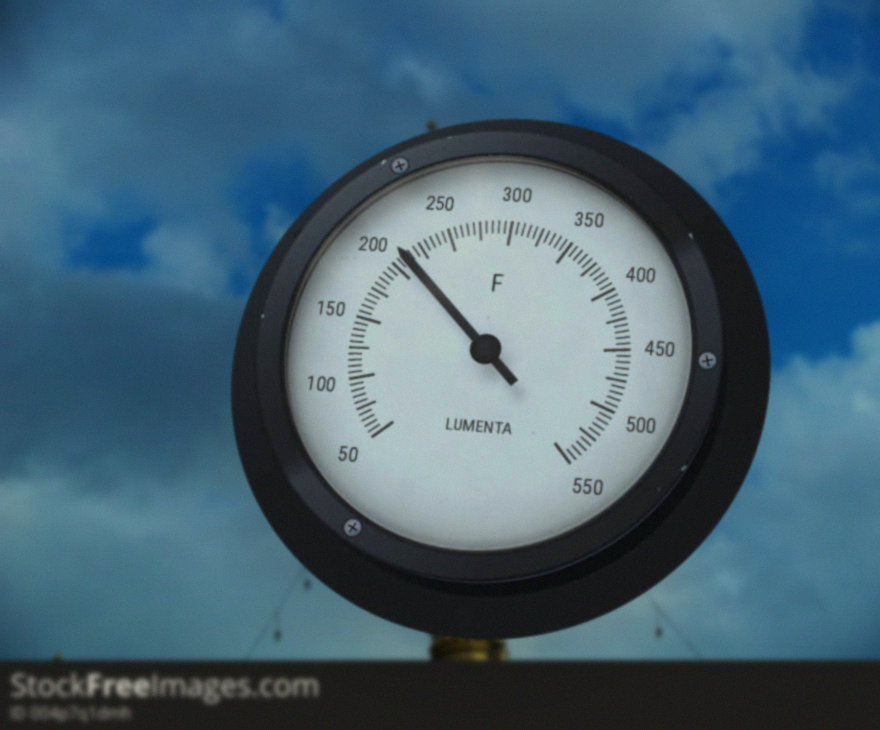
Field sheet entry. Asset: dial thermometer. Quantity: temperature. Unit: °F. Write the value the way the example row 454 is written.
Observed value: 210
